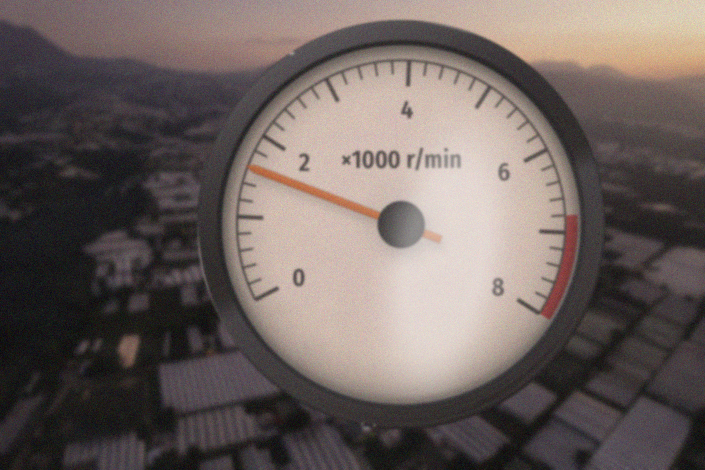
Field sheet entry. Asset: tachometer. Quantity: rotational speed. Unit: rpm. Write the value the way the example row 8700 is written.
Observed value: 1600
